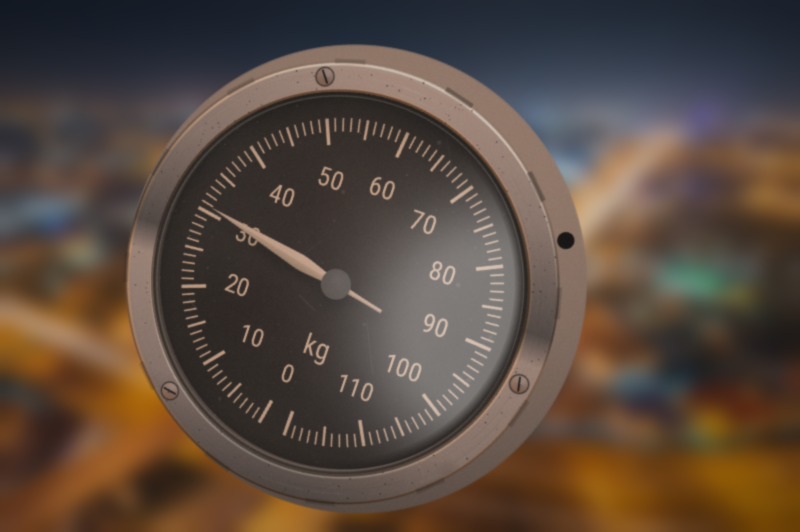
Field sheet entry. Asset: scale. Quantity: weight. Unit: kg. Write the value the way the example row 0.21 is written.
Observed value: 31
